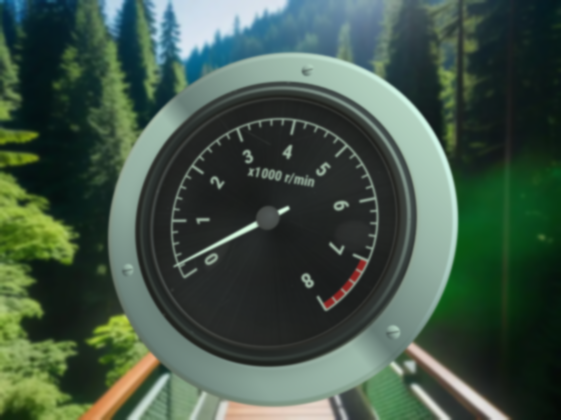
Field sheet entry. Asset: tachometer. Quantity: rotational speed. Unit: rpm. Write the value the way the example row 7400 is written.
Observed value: 200
